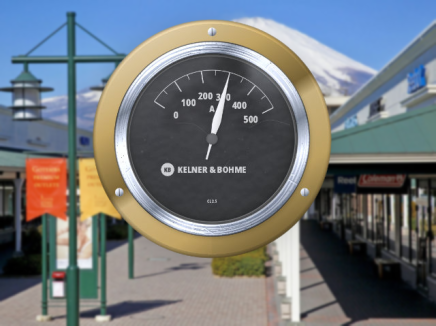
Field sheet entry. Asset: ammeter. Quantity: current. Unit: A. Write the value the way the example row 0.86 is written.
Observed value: 300
